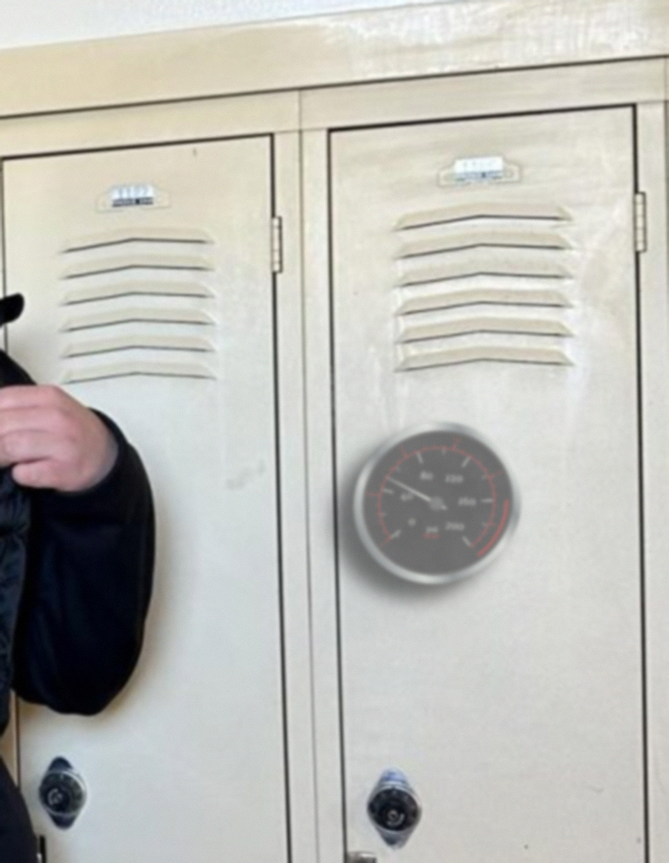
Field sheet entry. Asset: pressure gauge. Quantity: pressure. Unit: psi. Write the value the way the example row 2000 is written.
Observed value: 50
